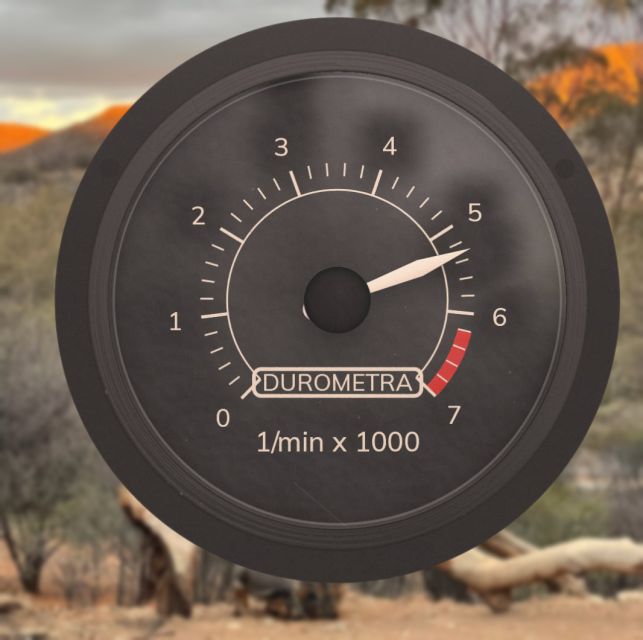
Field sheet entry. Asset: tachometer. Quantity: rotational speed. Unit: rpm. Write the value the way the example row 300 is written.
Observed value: 5300
